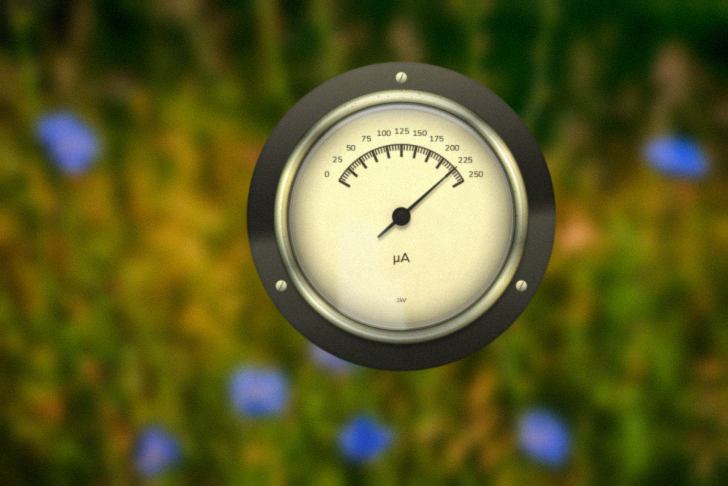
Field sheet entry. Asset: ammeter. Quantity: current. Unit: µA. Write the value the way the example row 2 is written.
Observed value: 225
